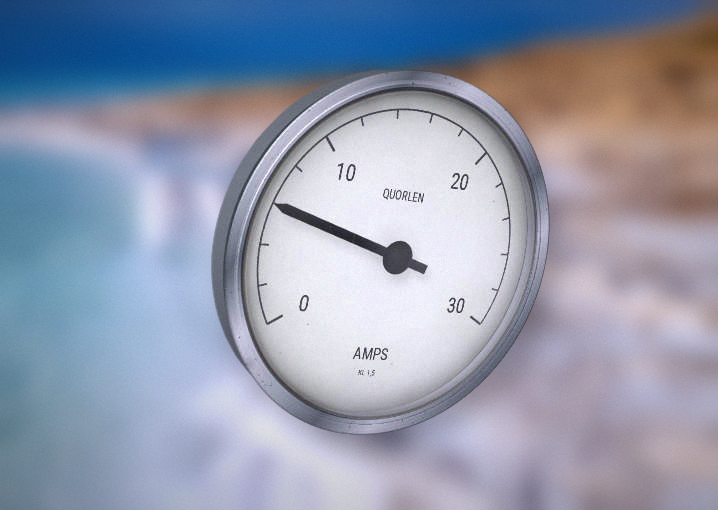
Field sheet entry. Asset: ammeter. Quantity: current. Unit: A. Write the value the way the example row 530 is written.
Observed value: 6
